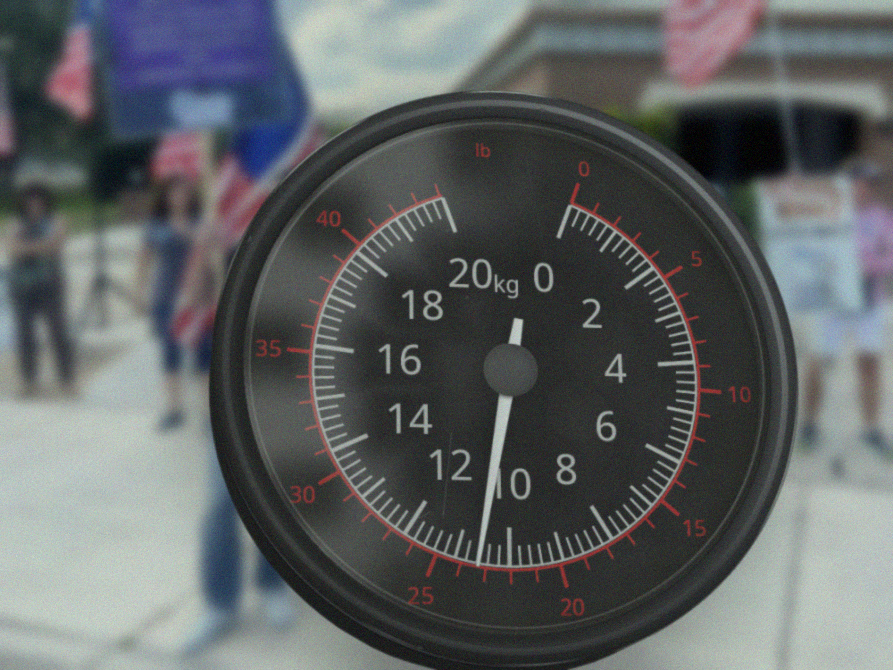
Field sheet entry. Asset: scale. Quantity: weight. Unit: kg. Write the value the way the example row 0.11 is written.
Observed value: 10.6
